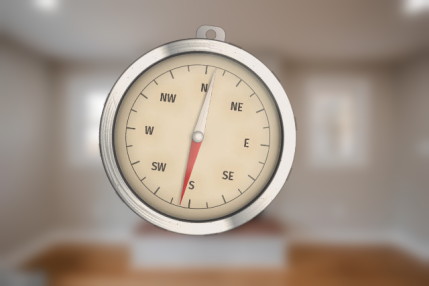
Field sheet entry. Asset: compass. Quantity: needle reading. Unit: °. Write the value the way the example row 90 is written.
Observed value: 187.5
